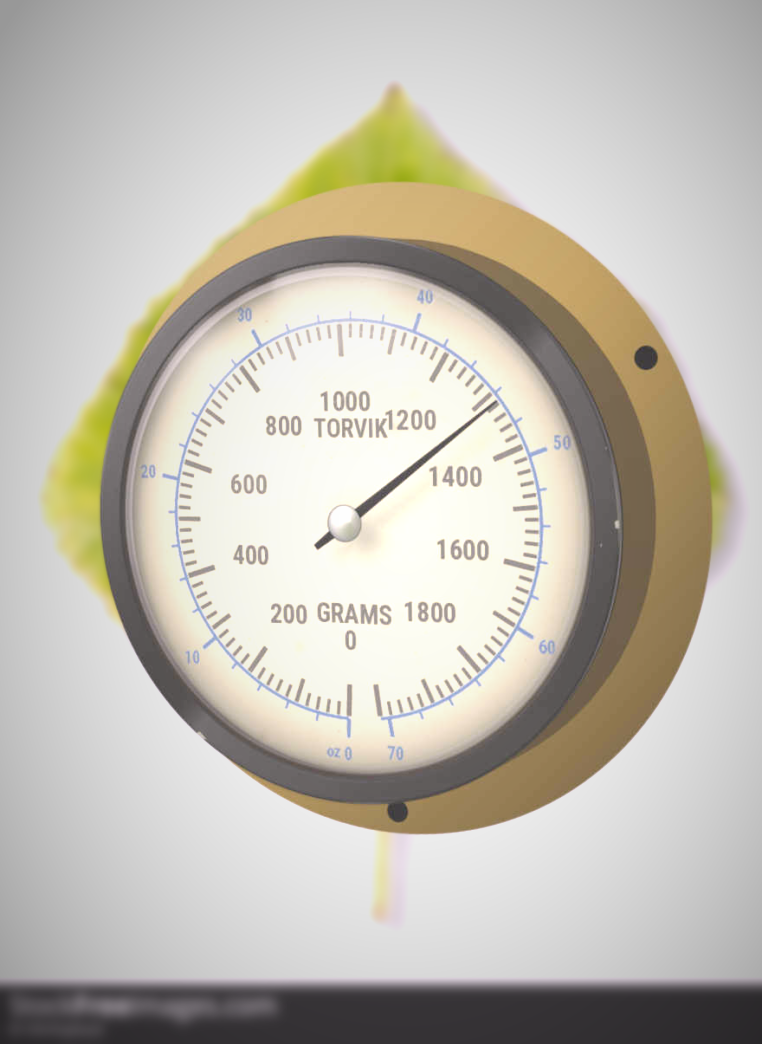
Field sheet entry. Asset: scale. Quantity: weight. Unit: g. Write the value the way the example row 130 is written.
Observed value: 1320
